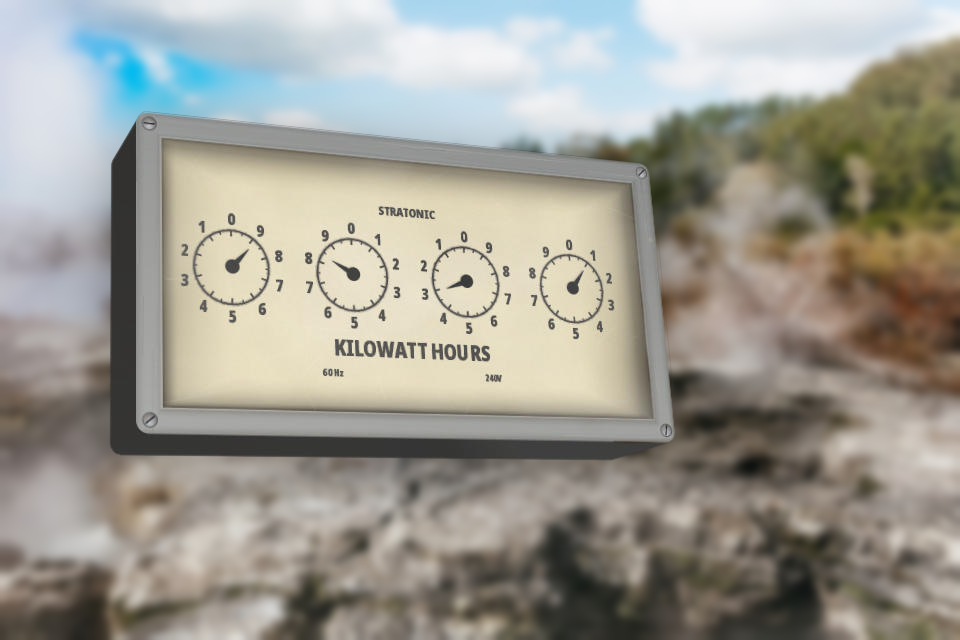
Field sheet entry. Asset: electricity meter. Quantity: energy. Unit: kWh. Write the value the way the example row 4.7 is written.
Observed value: 8831
